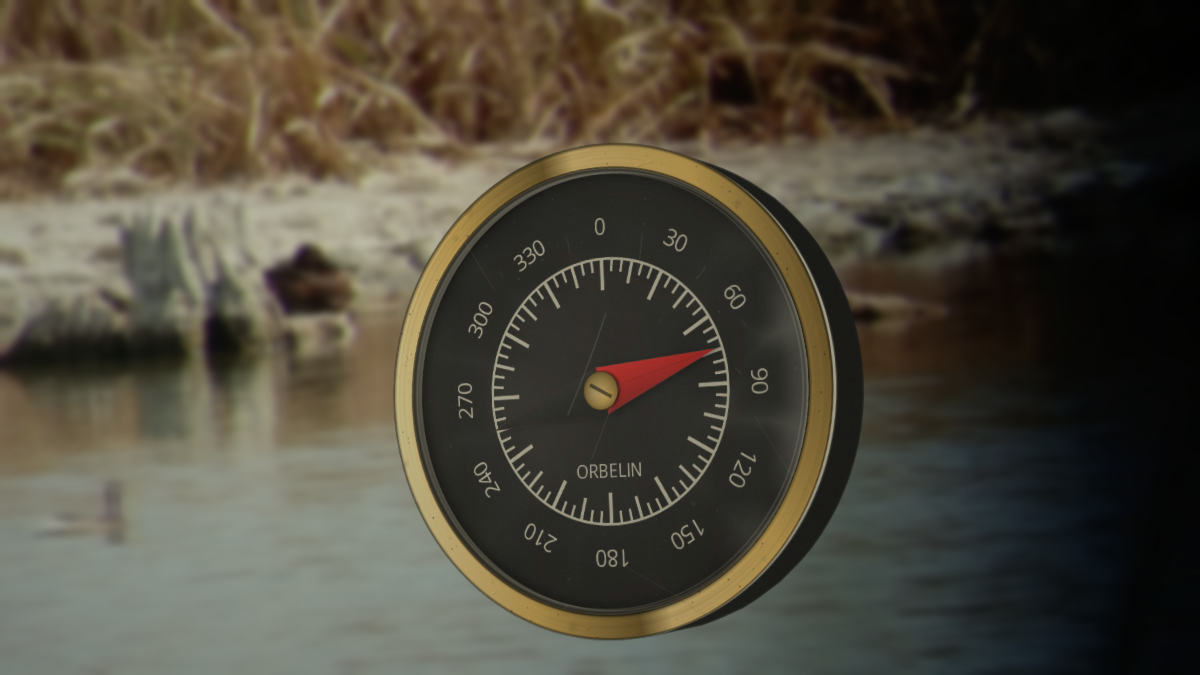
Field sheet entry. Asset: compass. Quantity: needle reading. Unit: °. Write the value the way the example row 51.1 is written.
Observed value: 75
